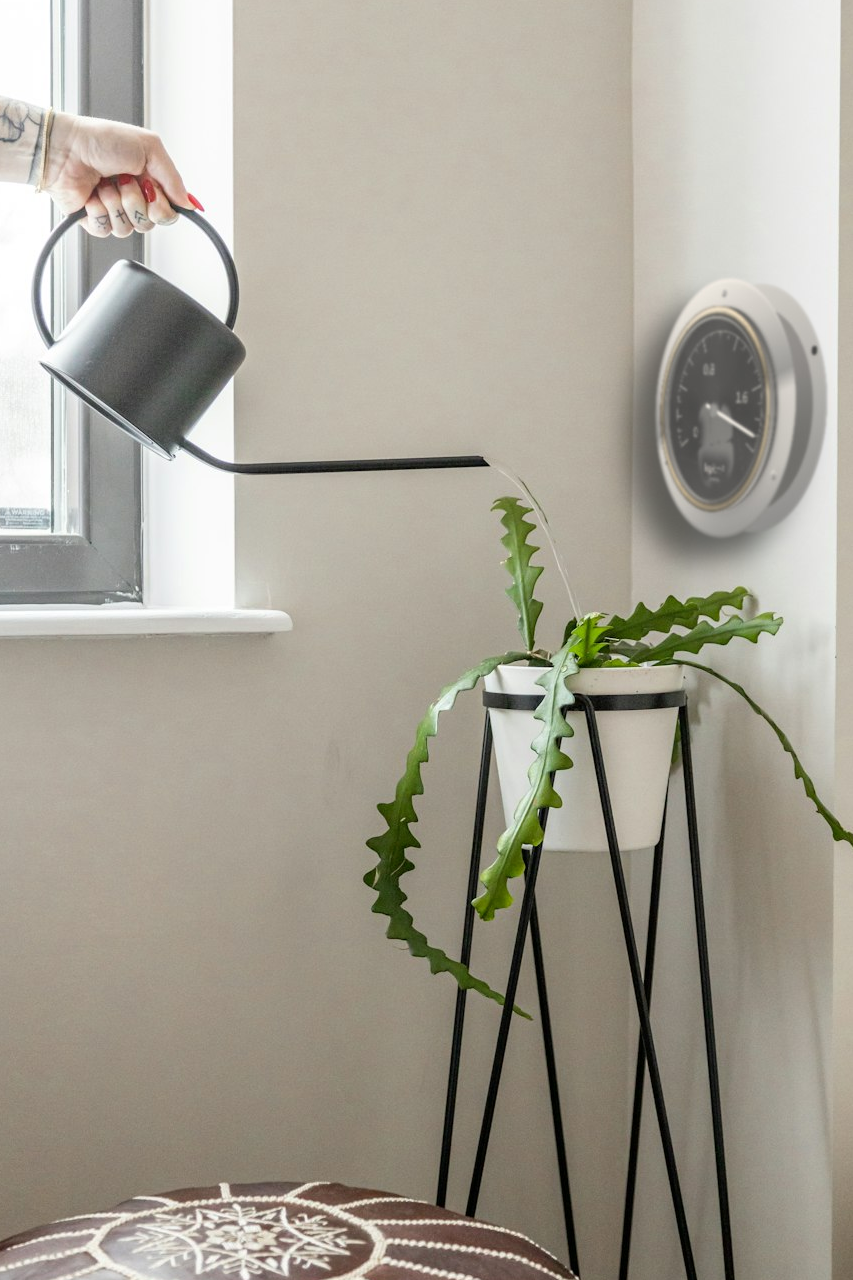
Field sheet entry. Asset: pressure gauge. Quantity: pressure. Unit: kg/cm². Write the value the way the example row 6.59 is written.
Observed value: 1.9
